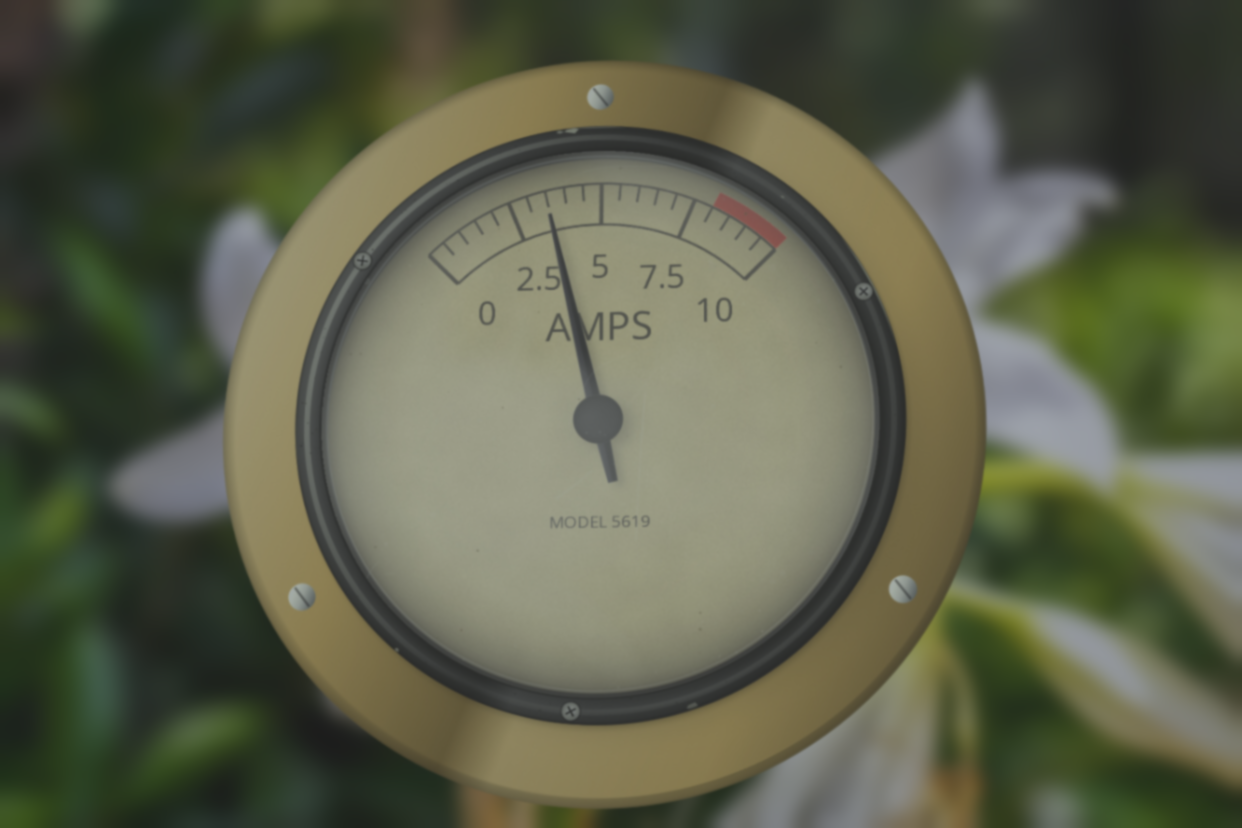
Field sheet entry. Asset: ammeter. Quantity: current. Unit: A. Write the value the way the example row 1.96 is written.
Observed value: 3.5
